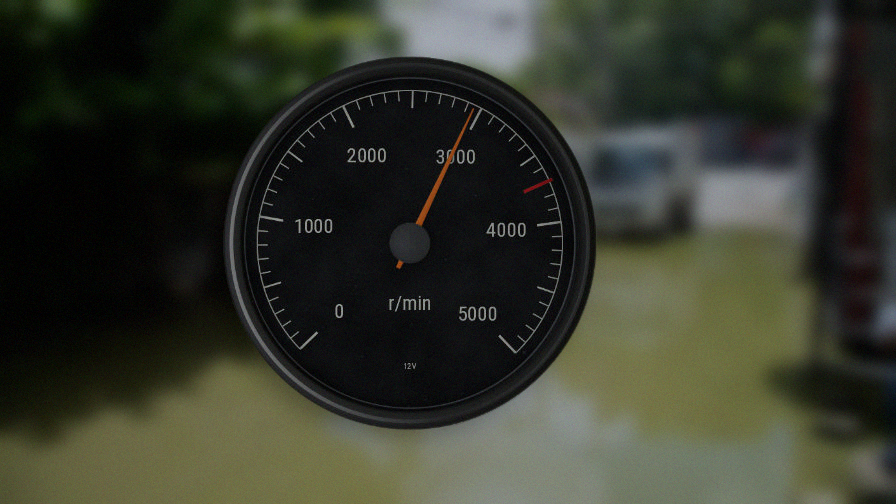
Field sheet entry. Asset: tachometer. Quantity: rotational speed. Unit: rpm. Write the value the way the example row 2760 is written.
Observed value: 2950
